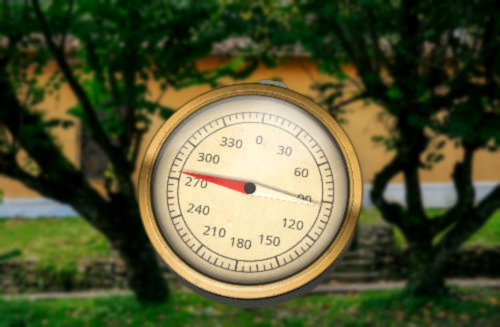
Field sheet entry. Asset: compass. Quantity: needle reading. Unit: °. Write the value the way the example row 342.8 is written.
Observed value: 275
